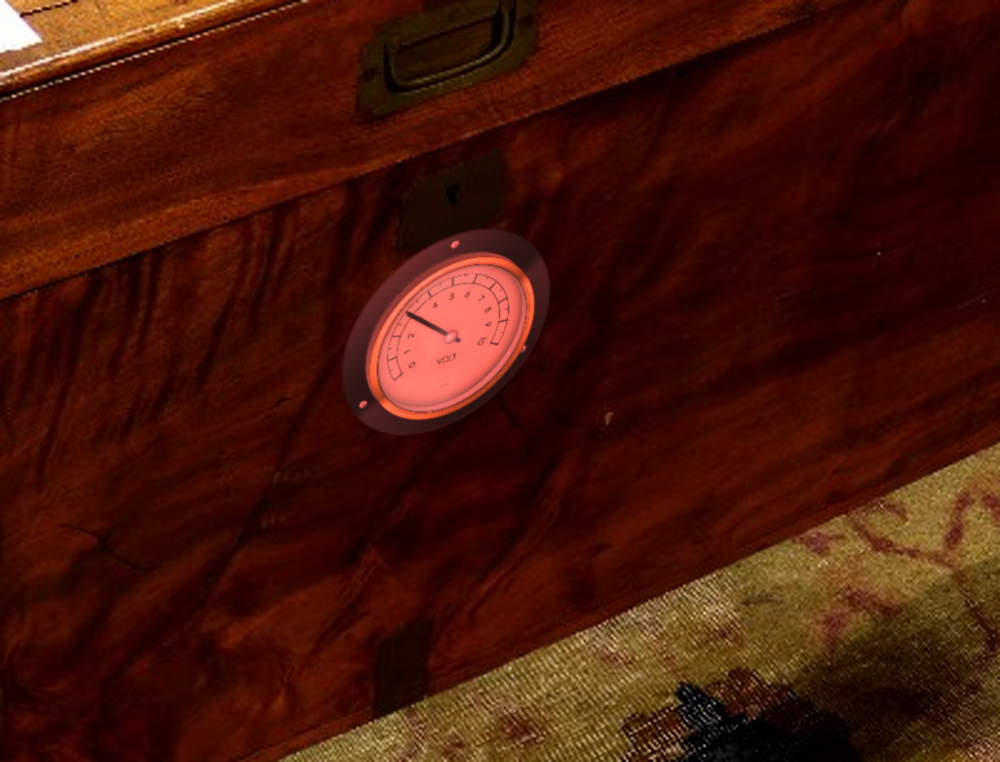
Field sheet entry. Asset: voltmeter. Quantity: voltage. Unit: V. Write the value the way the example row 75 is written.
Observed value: 3
